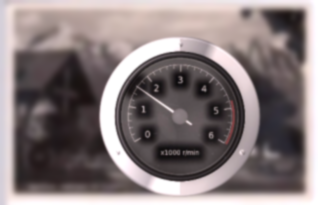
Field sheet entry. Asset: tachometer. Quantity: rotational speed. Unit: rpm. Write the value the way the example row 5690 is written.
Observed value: 1600
